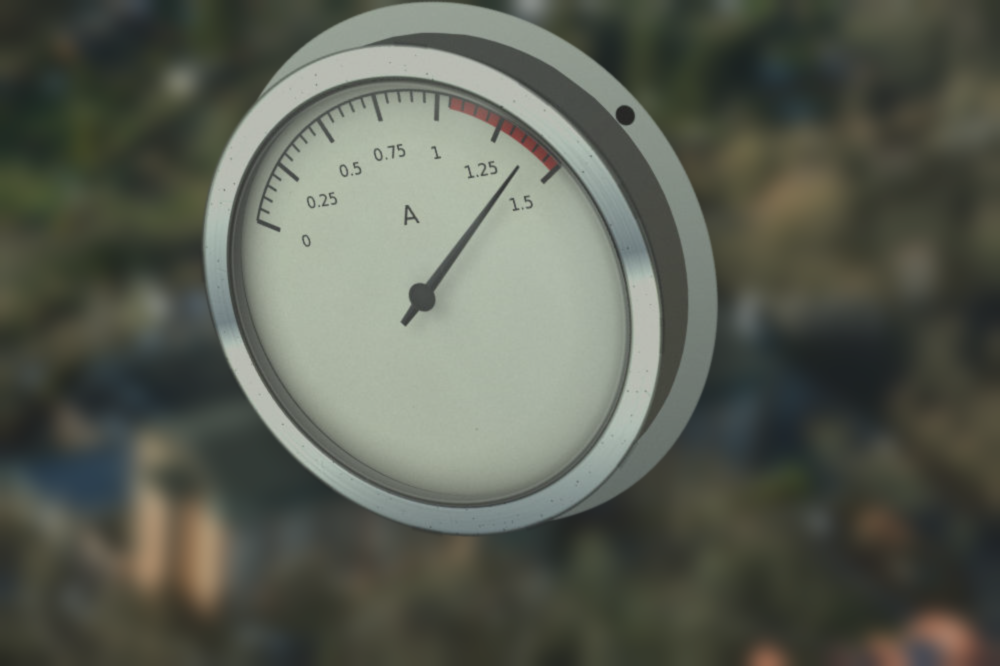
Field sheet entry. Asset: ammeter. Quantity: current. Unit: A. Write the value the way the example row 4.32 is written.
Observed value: 1.4
